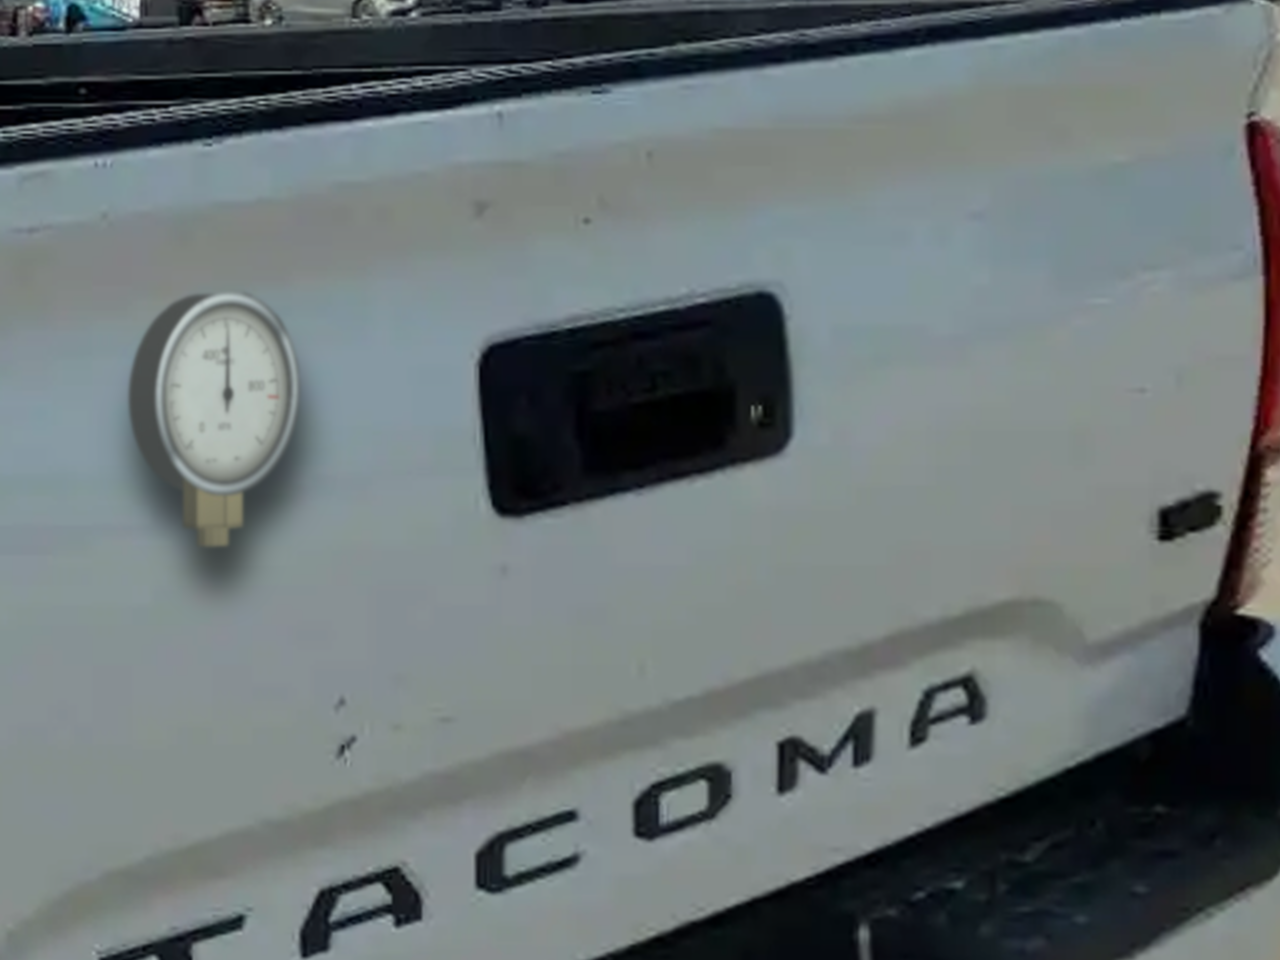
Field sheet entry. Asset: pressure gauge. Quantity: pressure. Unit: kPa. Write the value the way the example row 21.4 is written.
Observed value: 500
